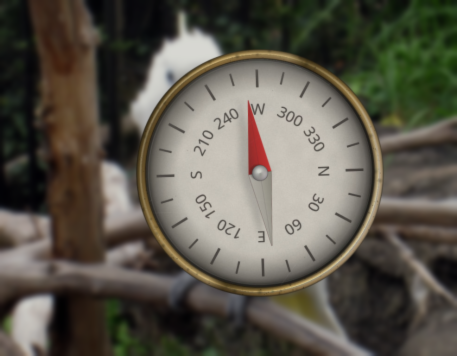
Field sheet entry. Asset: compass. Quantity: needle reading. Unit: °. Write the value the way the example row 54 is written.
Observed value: 262.5
